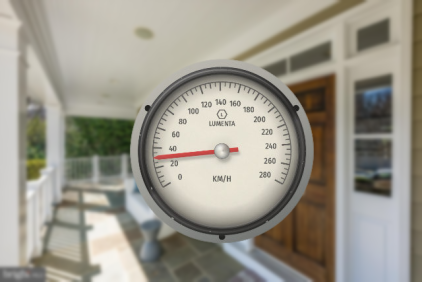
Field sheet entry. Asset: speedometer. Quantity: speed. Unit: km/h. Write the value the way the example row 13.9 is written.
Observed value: 30
